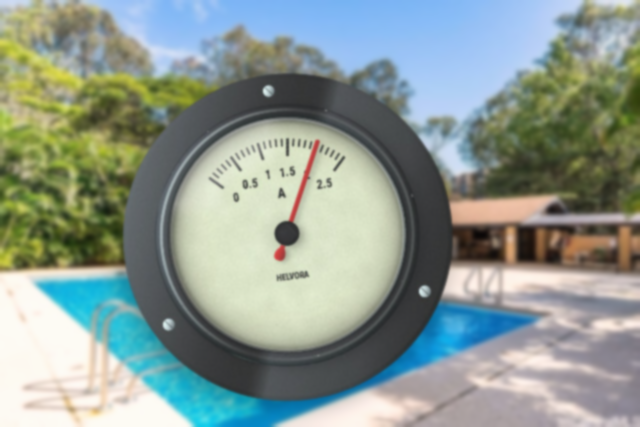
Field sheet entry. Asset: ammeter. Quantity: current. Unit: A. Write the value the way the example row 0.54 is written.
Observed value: 2
